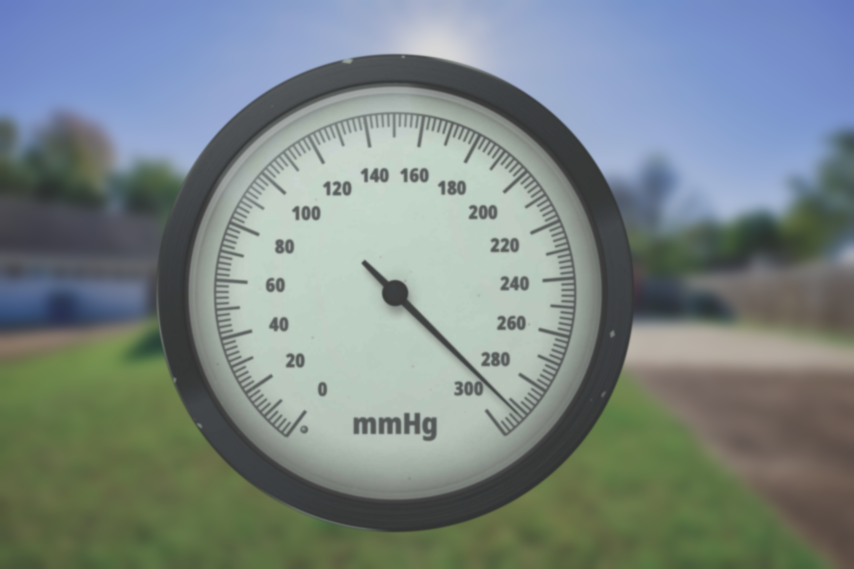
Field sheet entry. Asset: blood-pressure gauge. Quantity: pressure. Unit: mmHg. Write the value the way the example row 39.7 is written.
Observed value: 292
